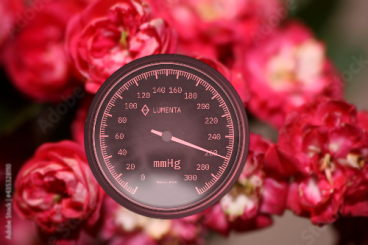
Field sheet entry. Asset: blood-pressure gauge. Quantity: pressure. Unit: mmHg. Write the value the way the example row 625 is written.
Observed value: 260
